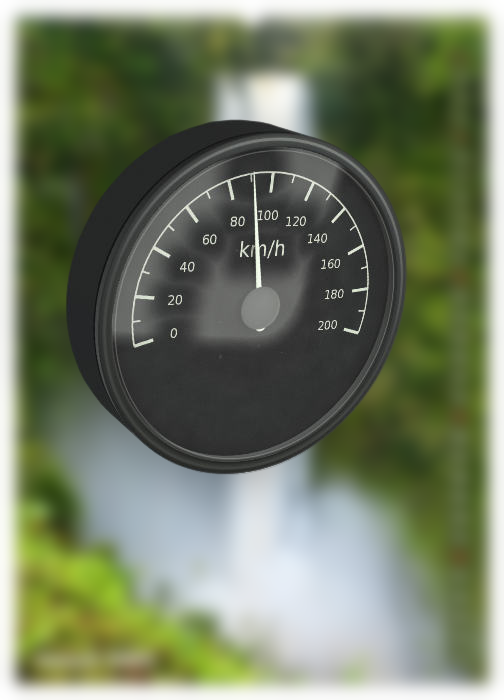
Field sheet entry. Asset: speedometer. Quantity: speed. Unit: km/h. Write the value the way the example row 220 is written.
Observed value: 90
